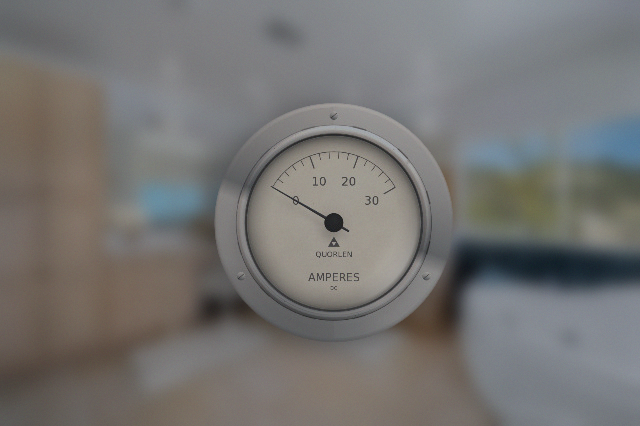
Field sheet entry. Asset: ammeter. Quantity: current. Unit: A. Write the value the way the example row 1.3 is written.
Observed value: 0
